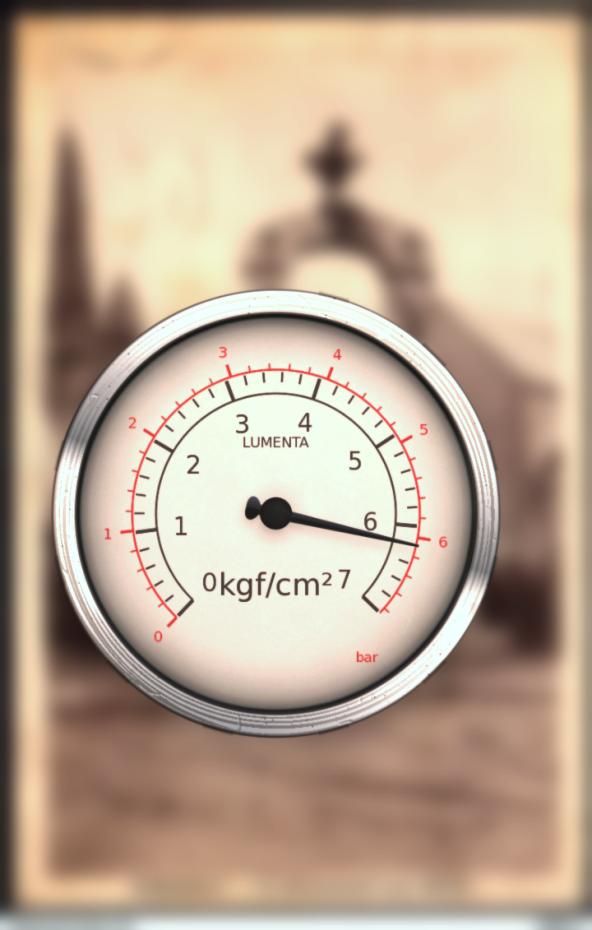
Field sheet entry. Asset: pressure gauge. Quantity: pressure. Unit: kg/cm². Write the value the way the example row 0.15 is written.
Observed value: 6.2
